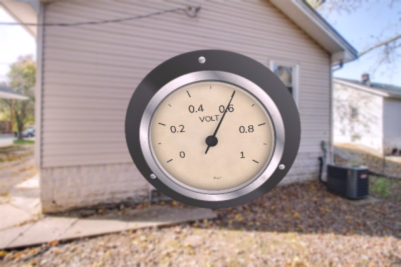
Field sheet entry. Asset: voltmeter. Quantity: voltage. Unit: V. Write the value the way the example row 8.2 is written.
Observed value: 0.6
